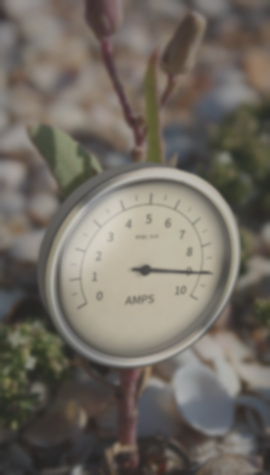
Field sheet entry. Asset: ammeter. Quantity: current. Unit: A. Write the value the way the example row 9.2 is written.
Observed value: 9
